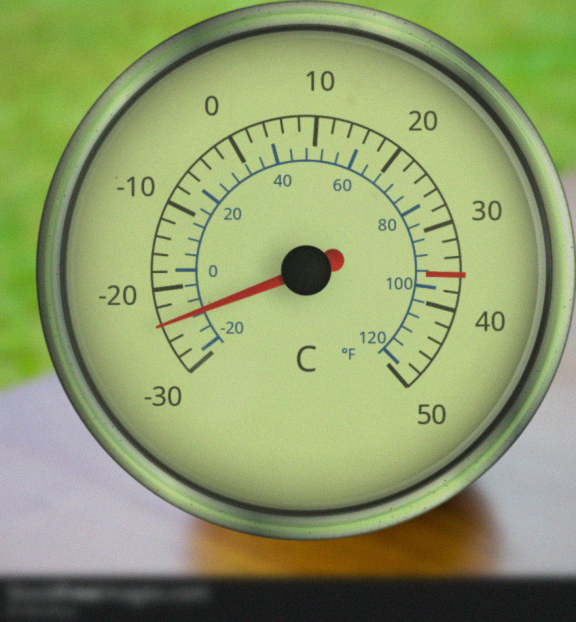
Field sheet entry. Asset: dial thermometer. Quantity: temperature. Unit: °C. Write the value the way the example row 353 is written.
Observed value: -24
